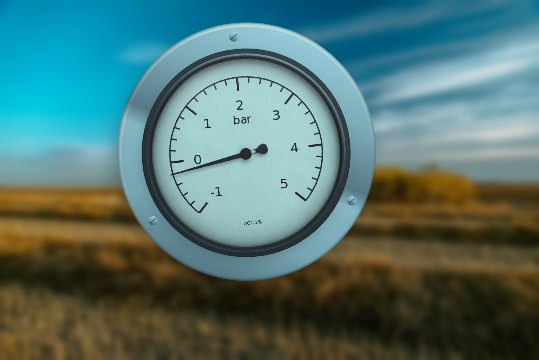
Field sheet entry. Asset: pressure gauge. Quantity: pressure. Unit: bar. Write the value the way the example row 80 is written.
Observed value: -0.2
